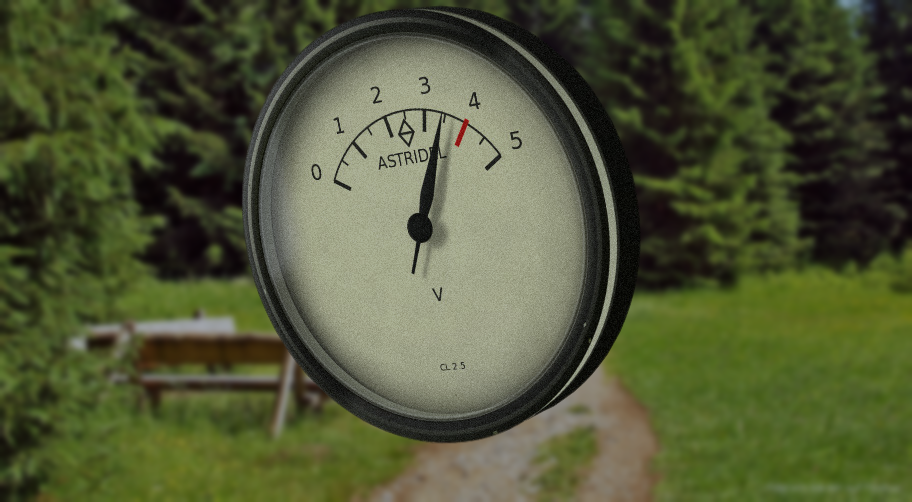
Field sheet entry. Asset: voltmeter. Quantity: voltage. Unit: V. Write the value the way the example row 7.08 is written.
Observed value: 3.5
